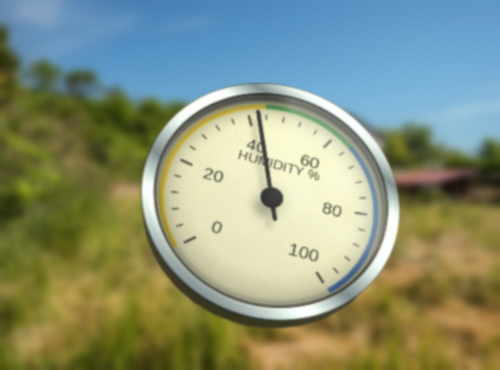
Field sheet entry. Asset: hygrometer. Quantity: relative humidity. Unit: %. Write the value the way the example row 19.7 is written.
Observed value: 42
